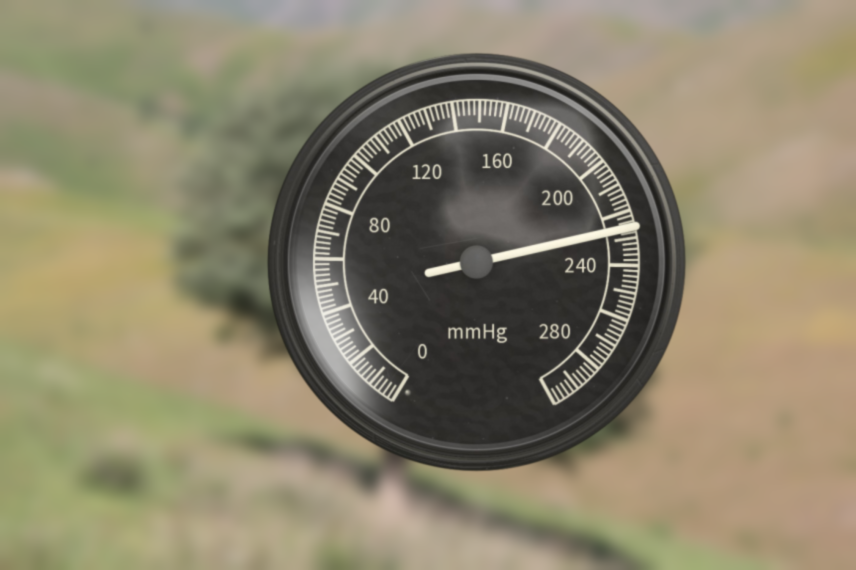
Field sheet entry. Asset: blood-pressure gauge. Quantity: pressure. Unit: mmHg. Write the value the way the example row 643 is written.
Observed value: 226
